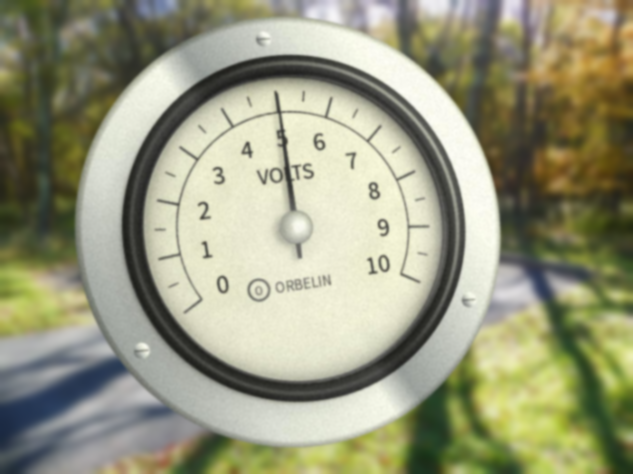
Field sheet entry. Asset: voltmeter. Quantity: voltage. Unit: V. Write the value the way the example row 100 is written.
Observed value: 5
